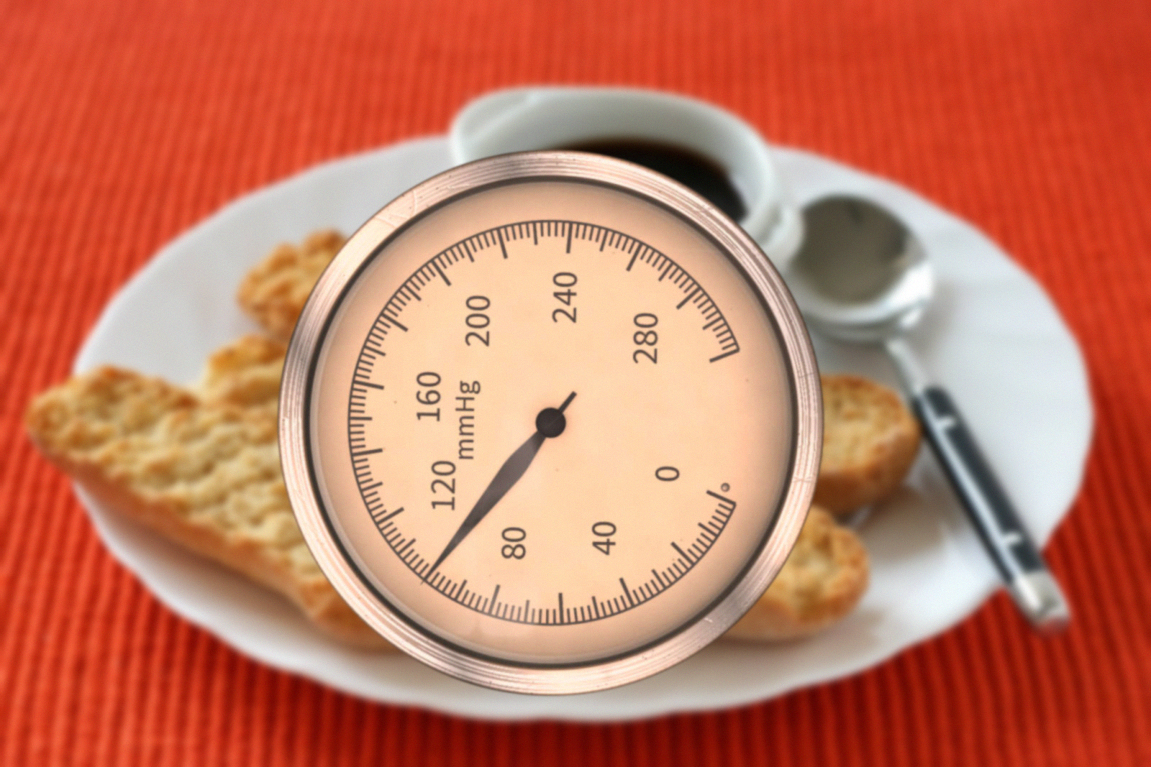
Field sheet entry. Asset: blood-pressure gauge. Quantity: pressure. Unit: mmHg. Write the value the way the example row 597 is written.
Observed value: 100
